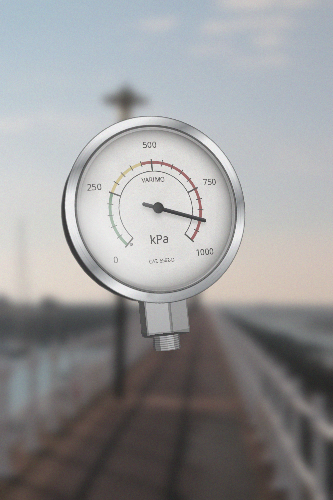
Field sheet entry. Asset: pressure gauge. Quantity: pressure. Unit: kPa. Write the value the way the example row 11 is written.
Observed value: 900
